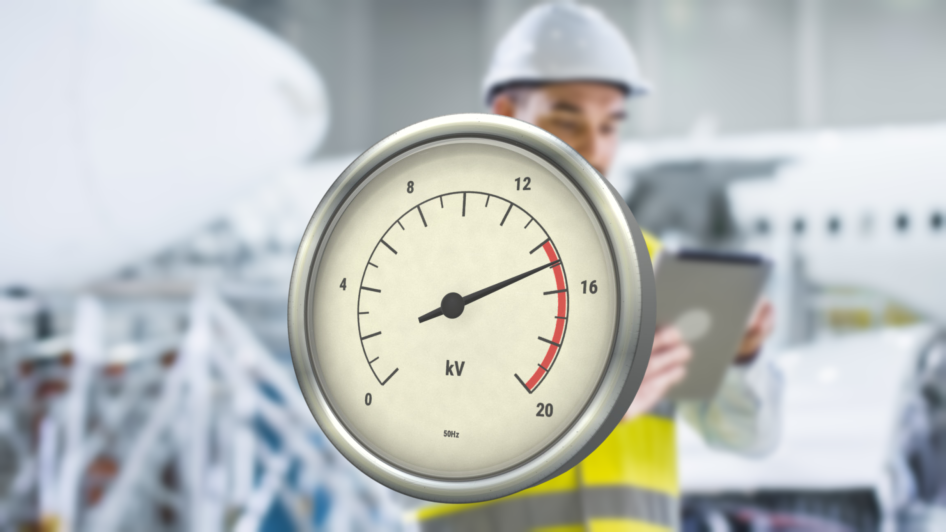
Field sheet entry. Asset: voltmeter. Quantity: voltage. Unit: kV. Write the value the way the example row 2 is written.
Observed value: 15
